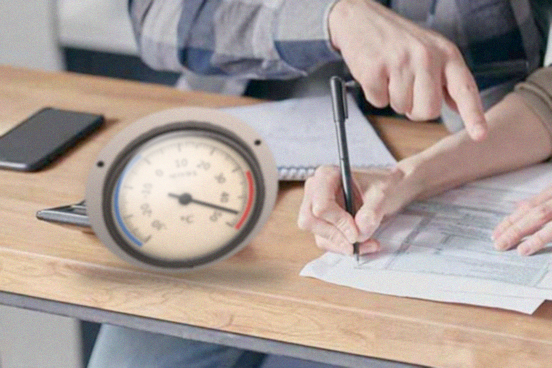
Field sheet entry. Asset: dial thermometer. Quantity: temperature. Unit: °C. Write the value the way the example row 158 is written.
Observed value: 45
